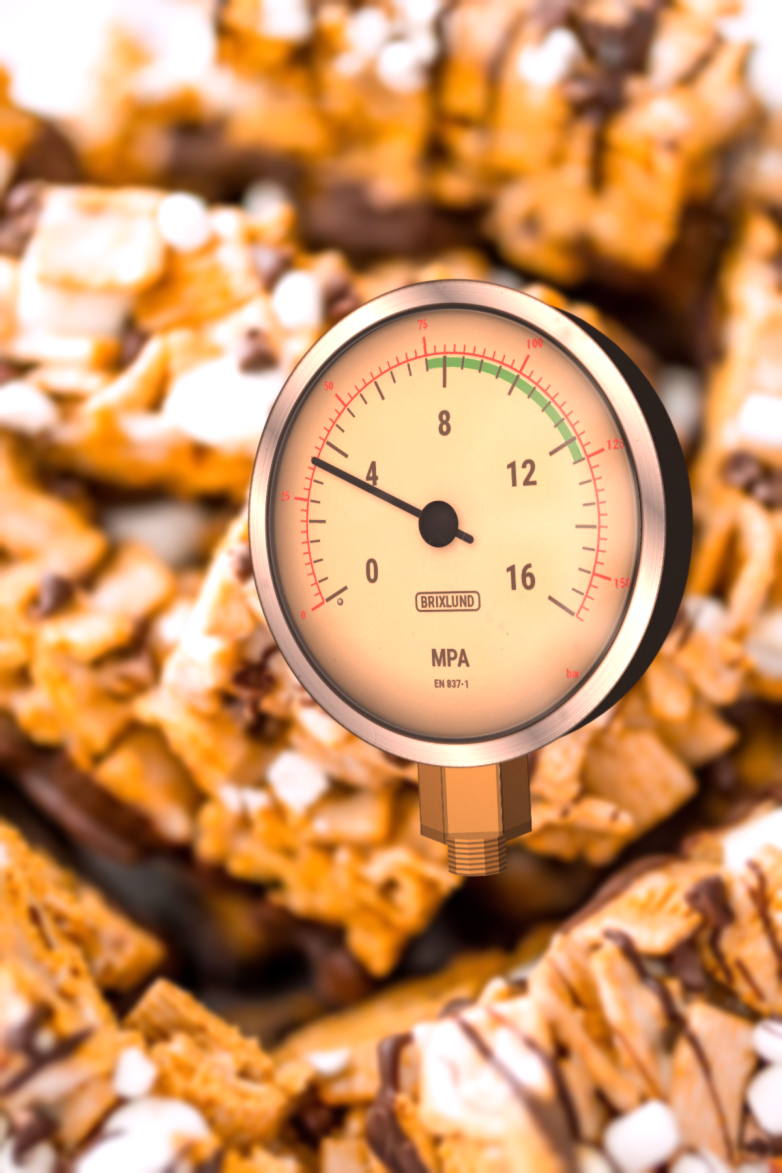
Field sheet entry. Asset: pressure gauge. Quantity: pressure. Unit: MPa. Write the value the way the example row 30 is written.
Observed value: 3.5
